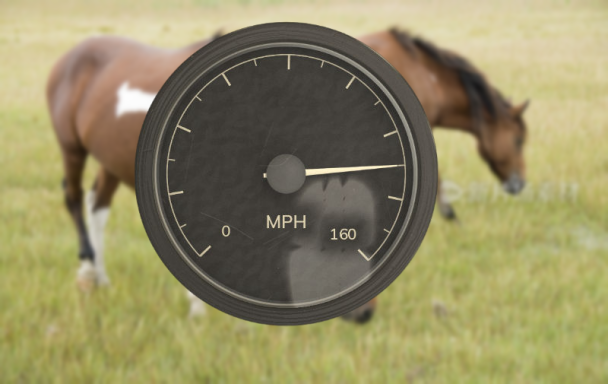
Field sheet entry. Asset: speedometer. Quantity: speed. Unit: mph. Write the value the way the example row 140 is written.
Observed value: 130
